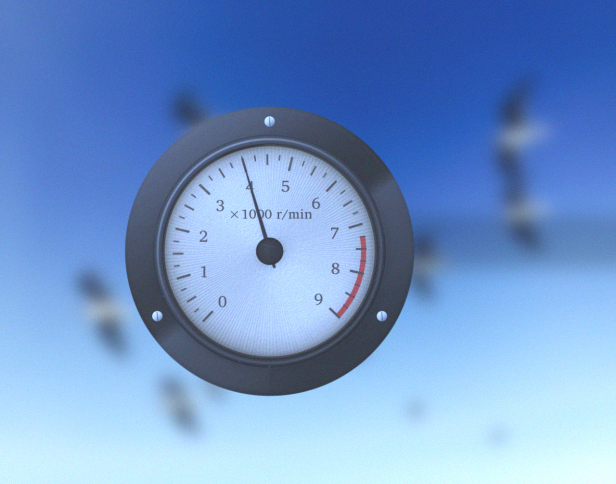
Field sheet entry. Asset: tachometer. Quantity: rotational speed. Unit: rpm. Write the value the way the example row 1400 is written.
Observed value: 4000
